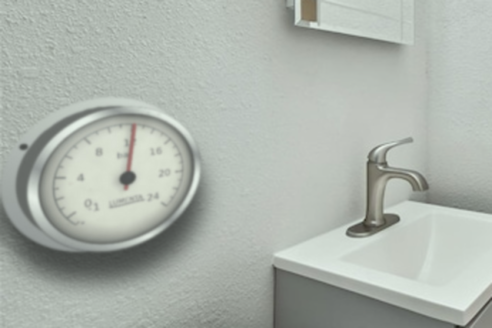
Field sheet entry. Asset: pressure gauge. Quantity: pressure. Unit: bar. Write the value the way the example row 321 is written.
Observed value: 12
